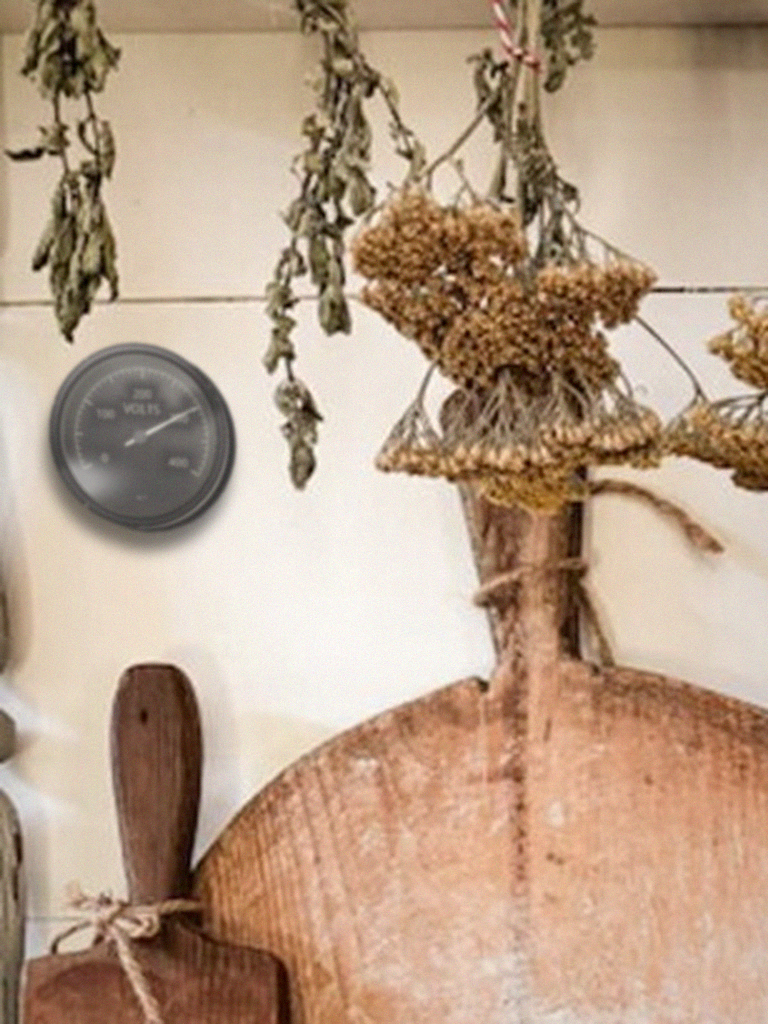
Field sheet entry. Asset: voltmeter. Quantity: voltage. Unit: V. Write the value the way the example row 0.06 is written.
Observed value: 300
